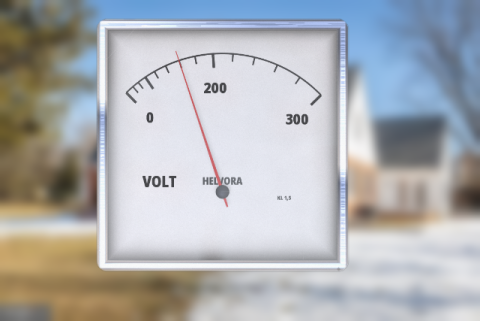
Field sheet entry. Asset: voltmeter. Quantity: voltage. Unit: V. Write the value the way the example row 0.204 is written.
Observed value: 160
